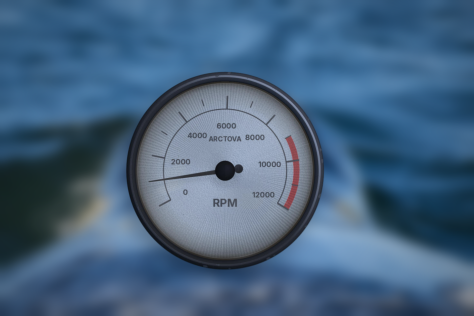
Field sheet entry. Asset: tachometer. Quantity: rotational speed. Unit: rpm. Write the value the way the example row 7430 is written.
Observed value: 1000
